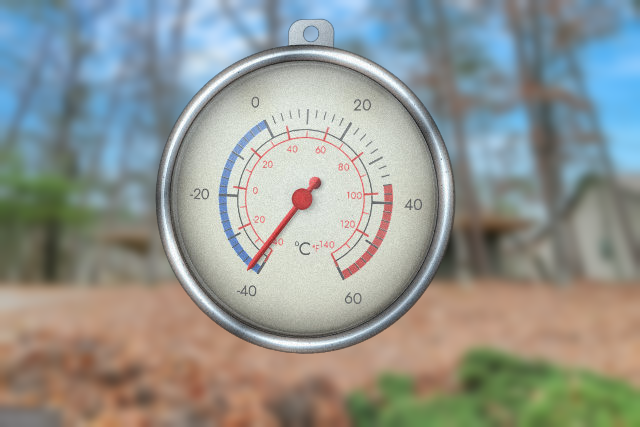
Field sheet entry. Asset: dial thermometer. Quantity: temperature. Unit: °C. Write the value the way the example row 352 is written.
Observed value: -38
